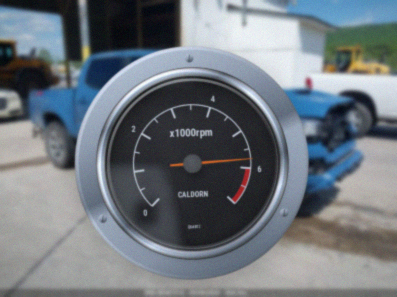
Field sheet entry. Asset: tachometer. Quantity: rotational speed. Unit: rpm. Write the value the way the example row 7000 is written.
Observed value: 5750
